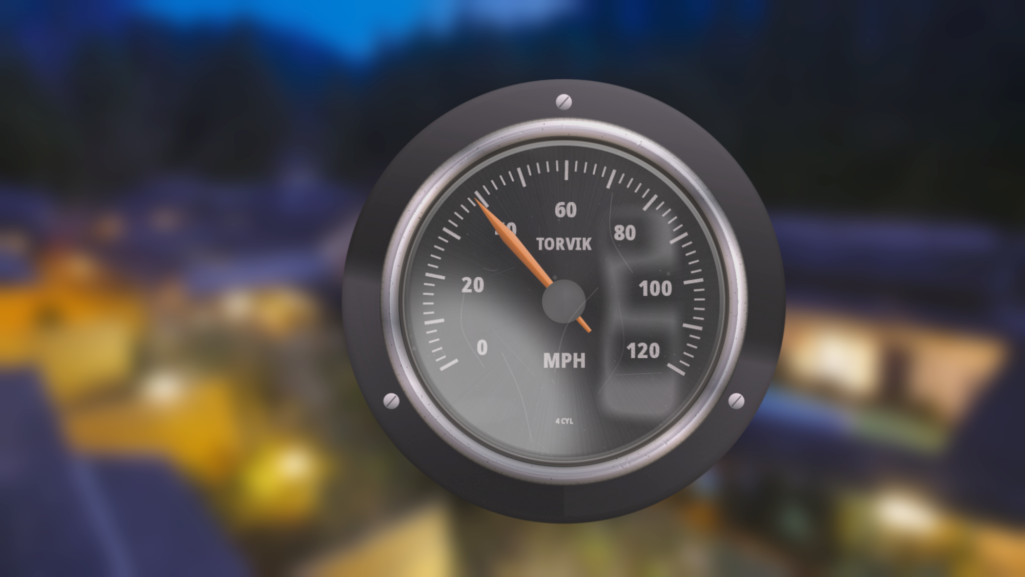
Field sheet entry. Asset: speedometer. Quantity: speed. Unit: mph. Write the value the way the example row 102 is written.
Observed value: 39
